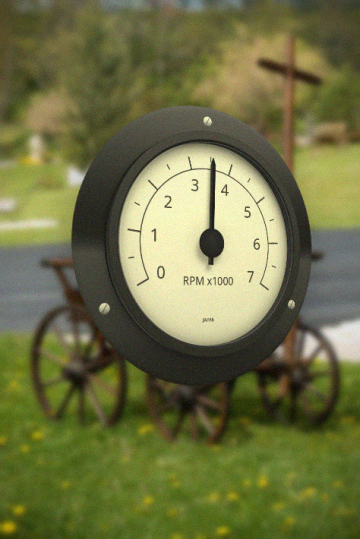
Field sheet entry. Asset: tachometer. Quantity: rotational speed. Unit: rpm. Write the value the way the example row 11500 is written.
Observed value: 3500
